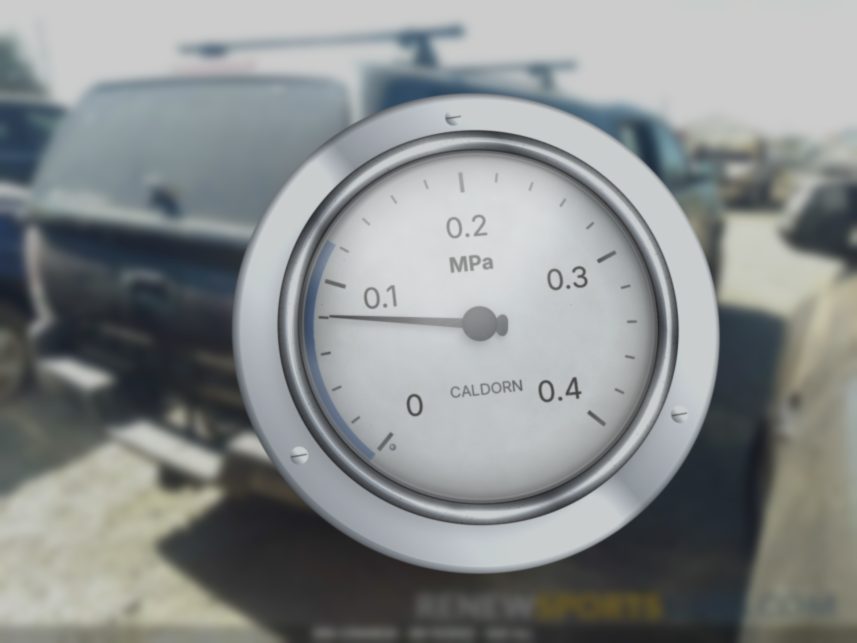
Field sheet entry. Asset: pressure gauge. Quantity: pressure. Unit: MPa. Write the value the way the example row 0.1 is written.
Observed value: 0.08
